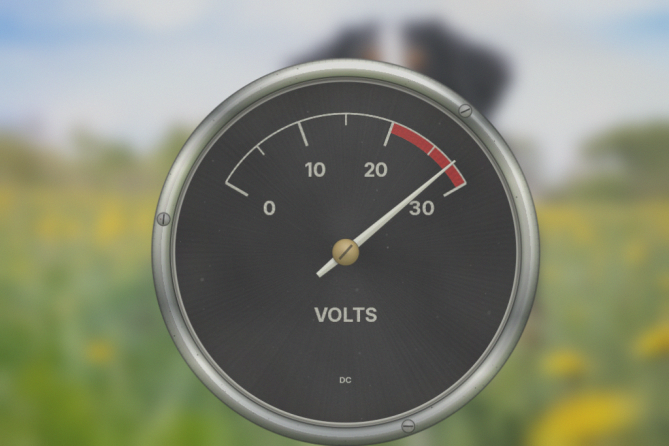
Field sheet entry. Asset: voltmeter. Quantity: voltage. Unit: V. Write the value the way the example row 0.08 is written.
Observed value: 27.5
